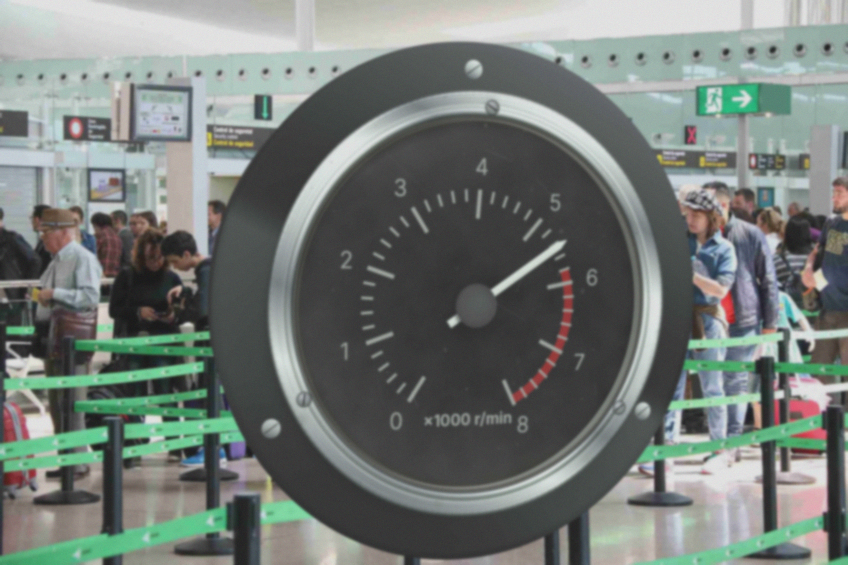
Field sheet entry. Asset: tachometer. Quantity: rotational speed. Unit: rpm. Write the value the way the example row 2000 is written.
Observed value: 5400
